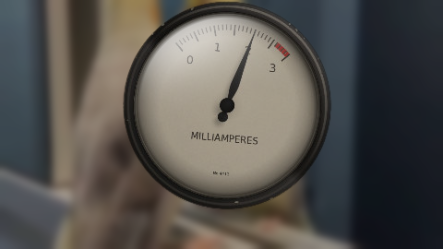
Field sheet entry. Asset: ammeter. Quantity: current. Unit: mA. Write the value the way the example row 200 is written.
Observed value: 2
